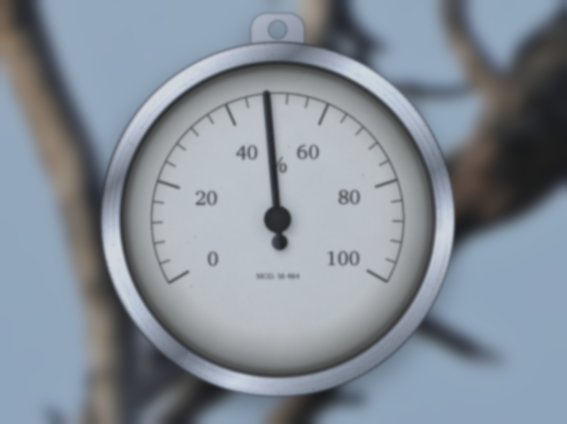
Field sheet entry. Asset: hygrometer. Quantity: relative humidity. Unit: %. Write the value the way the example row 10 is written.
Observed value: 48
